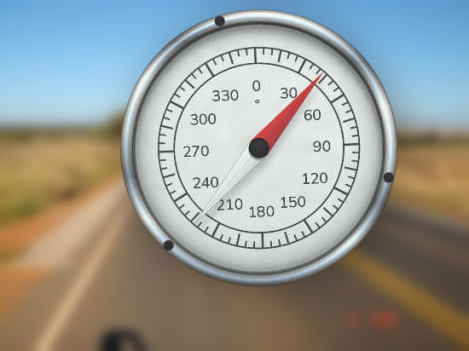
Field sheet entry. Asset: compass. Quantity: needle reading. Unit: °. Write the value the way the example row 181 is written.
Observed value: 42.5
